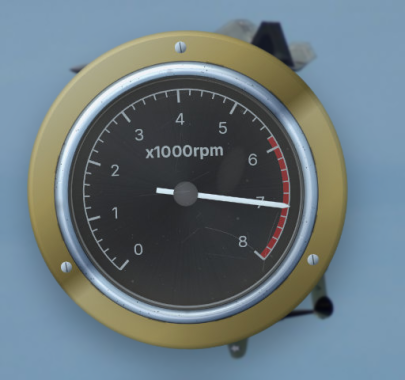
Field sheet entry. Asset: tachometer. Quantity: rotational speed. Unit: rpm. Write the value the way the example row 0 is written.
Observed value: 7000
